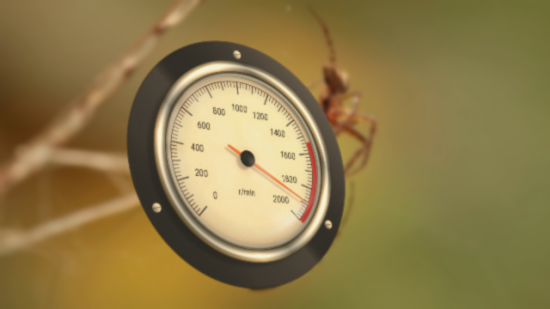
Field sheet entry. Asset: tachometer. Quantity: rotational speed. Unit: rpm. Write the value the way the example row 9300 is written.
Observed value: 1900
